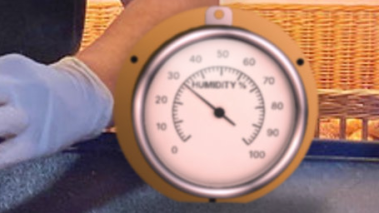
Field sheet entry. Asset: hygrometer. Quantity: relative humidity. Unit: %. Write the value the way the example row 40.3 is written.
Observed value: 30
